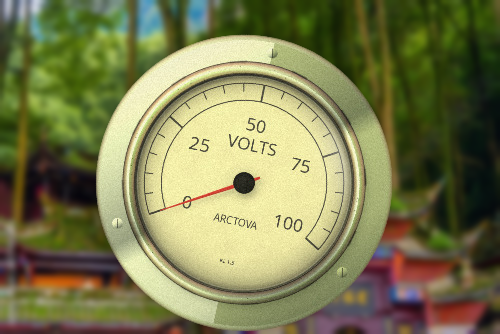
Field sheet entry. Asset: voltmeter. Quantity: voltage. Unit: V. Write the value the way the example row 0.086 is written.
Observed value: 0
